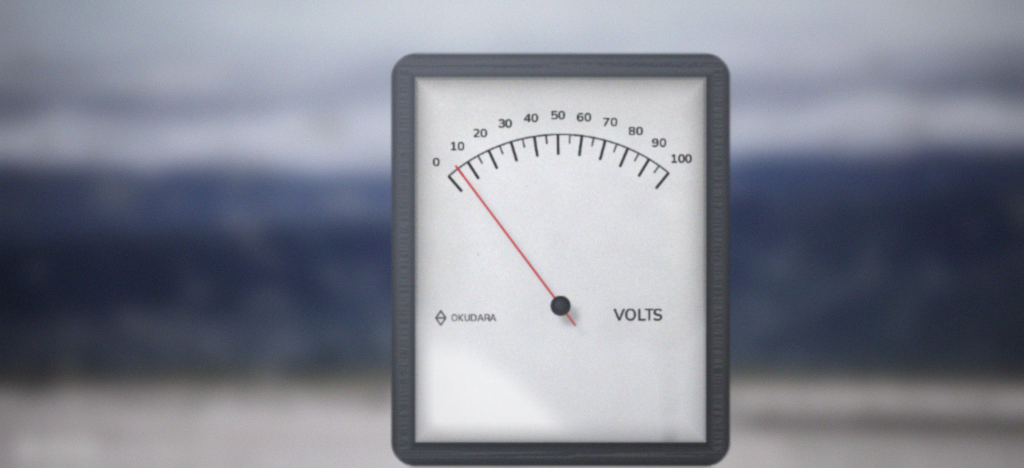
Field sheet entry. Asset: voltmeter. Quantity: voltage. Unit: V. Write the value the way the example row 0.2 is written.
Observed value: 5
